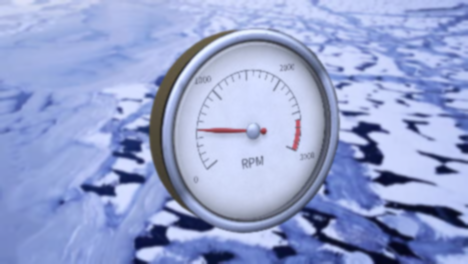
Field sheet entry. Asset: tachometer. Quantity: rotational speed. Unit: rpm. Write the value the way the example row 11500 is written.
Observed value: 500
